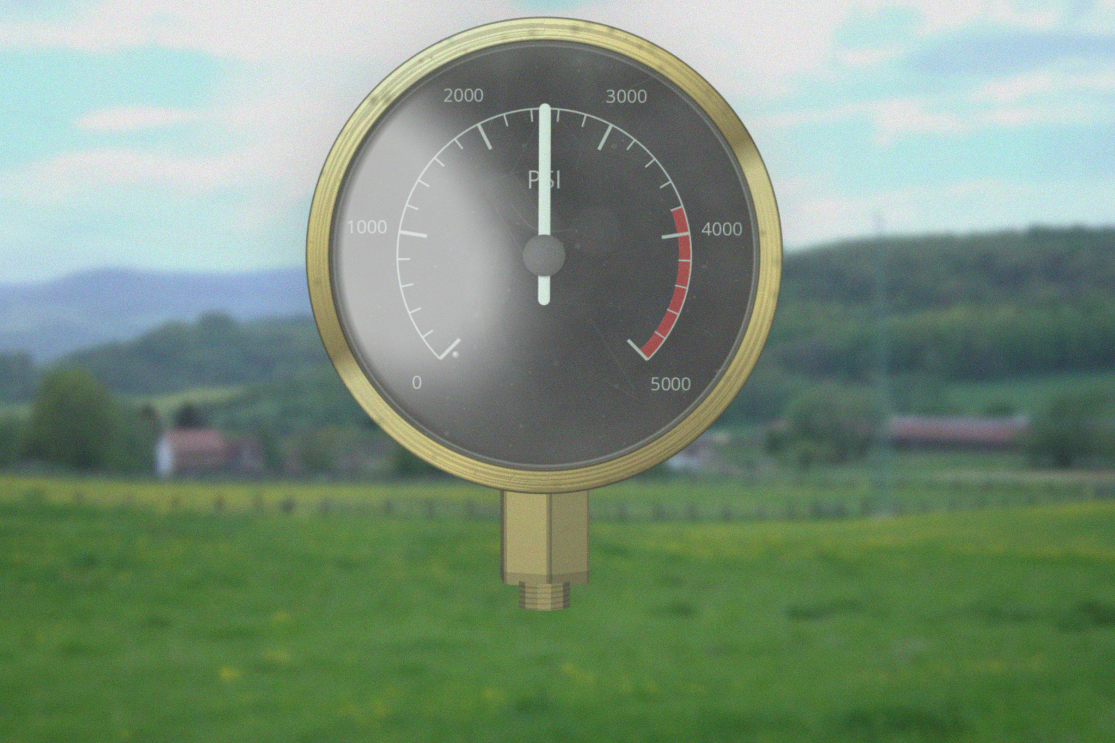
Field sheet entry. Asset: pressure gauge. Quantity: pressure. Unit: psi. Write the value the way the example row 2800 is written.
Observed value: 2500
